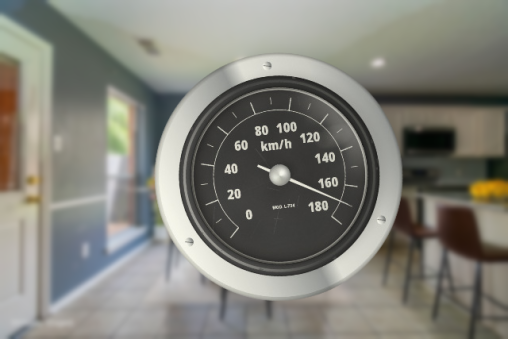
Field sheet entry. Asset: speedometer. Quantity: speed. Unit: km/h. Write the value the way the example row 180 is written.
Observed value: 170
